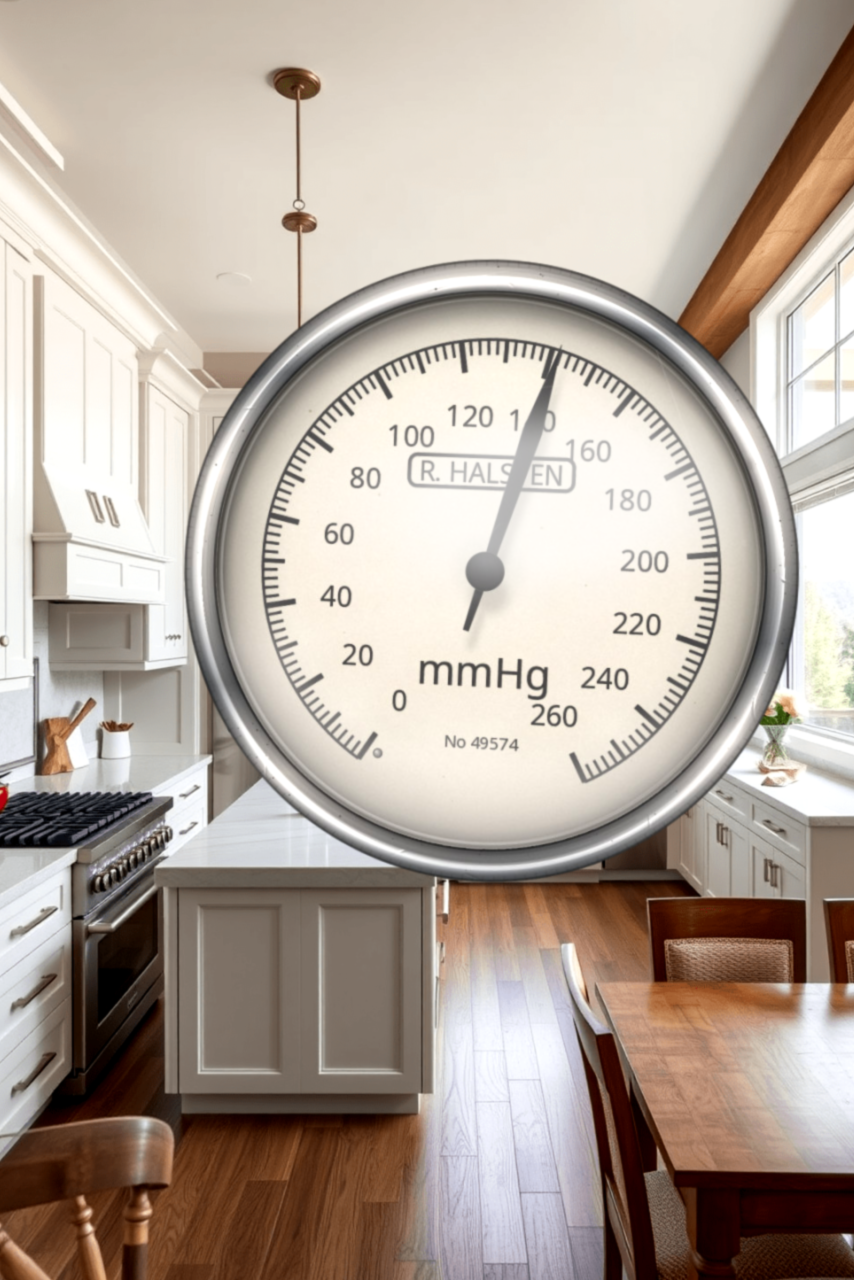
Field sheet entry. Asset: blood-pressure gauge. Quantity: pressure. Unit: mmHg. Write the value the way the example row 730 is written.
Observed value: 142
